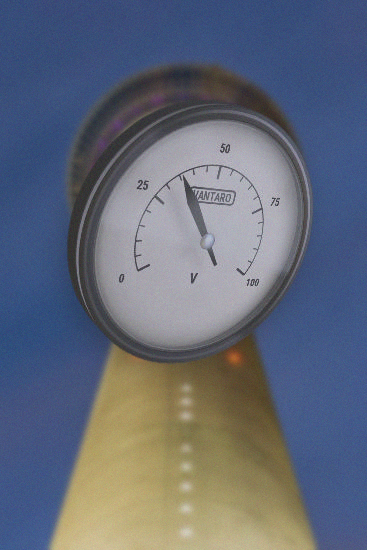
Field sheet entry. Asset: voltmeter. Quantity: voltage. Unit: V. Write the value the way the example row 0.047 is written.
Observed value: 35
